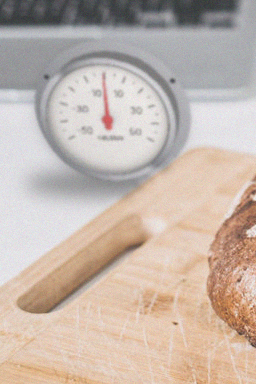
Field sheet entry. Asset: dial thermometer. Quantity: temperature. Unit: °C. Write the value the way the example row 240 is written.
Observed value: 0
